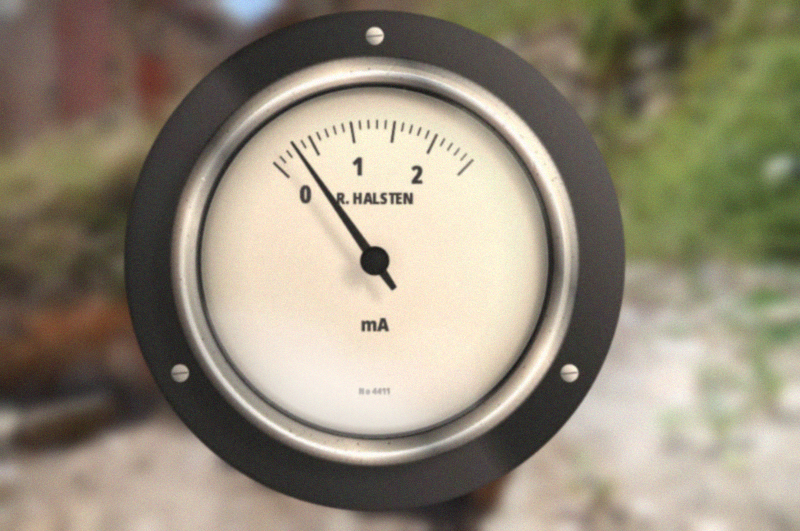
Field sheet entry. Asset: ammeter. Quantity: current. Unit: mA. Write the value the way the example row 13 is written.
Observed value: 0.3
